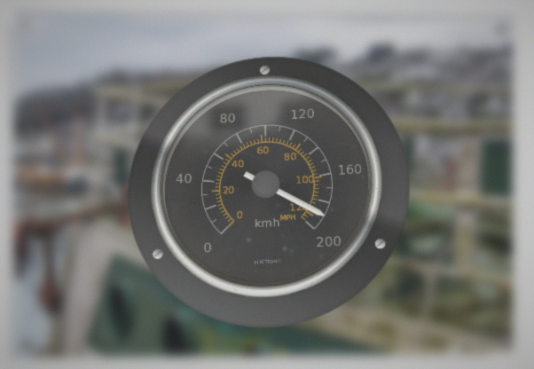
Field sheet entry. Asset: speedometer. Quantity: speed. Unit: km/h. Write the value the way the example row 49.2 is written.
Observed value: 190
